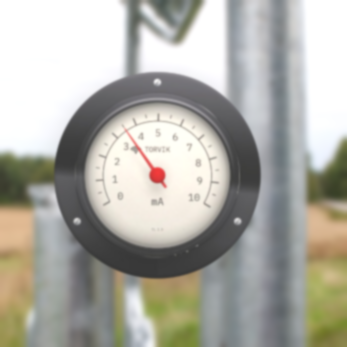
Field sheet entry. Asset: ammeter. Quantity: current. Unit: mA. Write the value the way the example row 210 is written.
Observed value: 3.5
